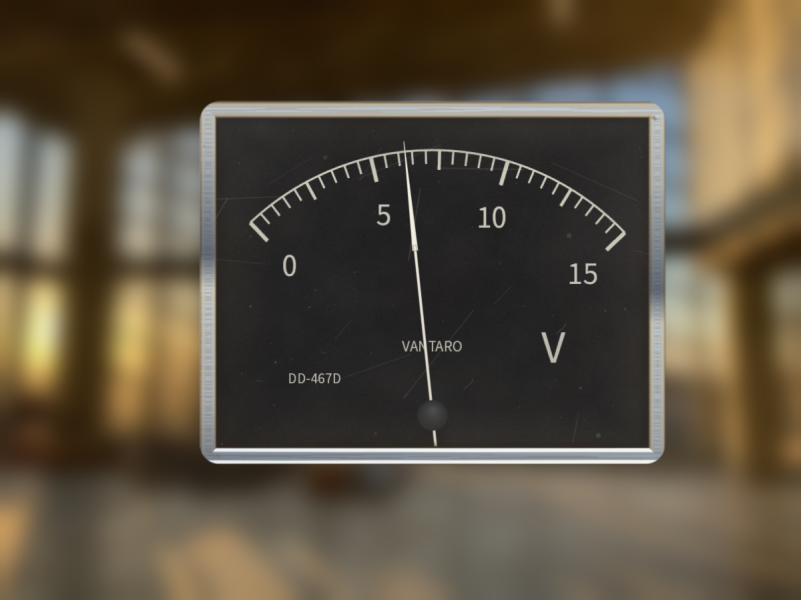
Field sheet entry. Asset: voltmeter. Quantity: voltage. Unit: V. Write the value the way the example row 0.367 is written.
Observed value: 6.25
